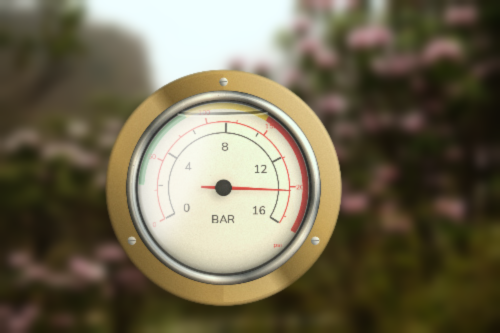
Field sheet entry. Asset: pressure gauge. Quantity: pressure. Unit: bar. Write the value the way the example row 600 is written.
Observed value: 14
